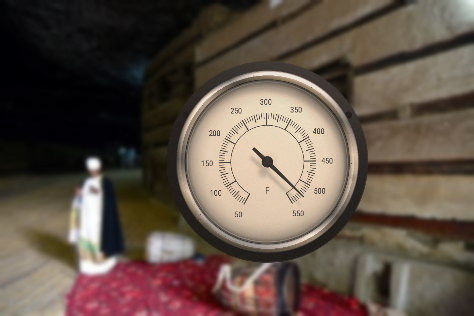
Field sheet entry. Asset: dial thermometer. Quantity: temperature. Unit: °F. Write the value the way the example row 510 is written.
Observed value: 525
